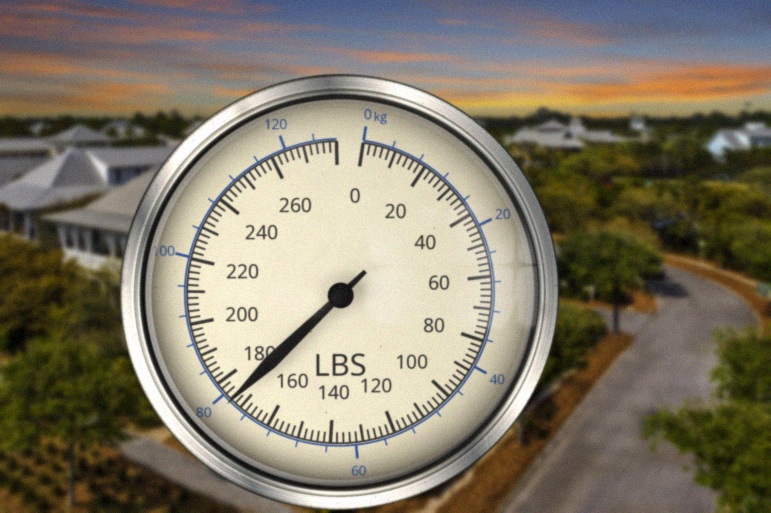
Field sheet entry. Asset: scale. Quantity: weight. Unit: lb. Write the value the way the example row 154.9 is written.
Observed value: 174
